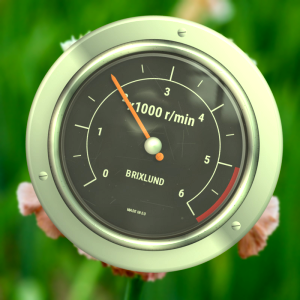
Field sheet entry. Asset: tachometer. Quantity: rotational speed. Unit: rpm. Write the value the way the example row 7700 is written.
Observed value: 2000
